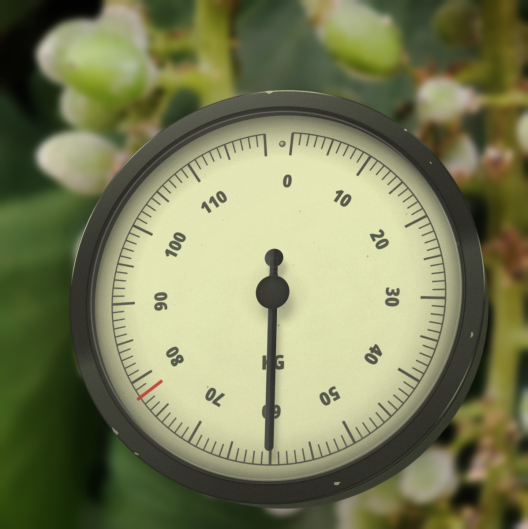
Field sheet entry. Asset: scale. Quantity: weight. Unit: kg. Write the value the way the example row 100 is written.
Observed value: 60
